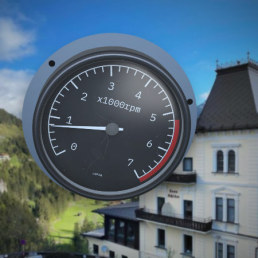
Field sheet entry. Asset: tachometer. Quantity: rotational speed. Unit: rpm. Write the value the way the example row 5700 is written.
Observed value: 800
